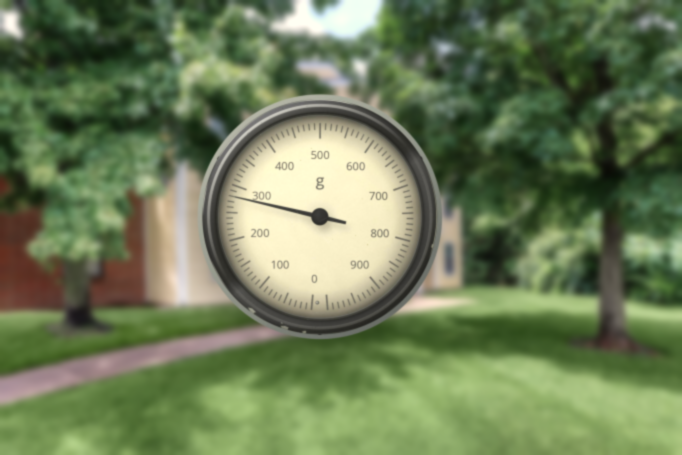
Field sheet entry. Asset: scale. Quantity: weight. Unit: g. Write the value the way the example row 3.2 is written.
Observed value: 280
